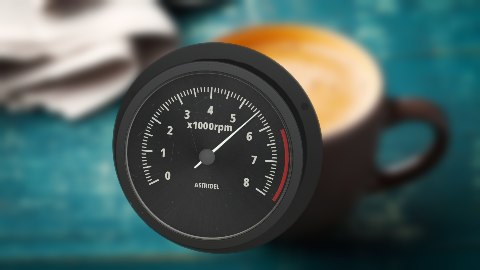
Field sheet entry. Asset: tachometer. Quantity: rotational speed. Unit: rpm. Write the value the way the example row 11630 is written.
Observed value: 5500
